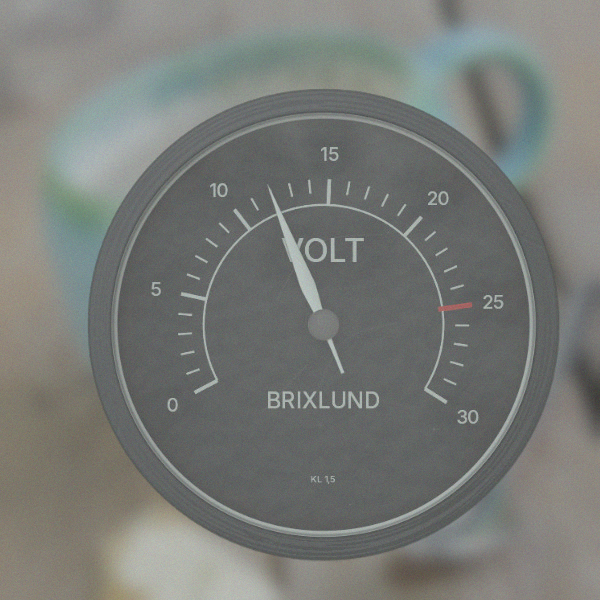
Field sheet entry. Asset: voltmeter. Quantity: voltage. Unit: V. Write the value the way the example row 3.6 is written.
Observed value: 12
